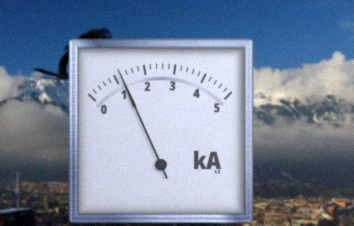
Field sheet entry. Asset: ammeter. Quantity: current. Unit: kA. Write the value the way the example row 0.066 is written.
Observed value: 1.2
